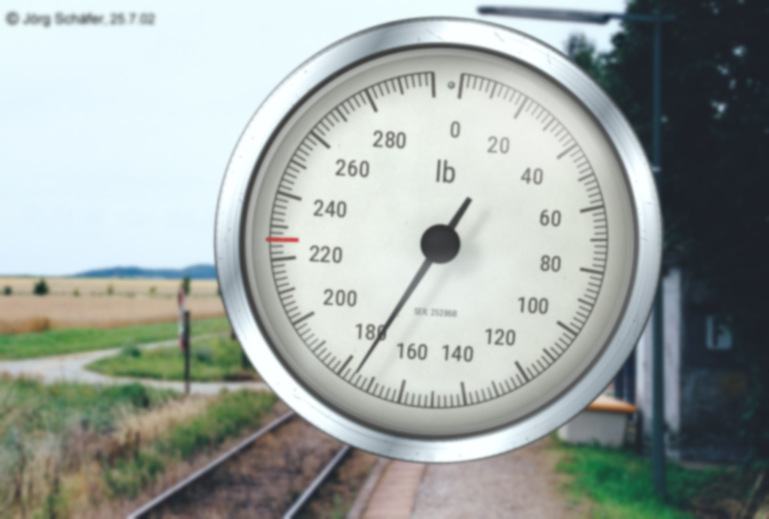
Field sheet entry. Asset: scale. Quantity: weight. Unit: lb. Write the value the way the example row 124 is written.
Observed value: 176
